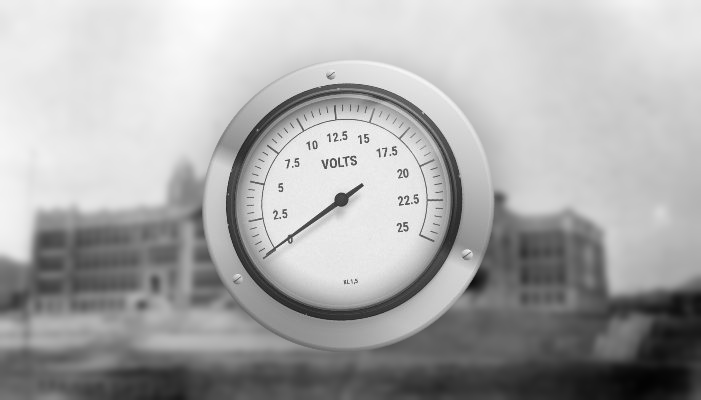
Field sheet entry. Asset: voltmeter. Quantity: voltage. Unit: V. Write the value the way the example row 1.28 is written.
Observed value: 0
